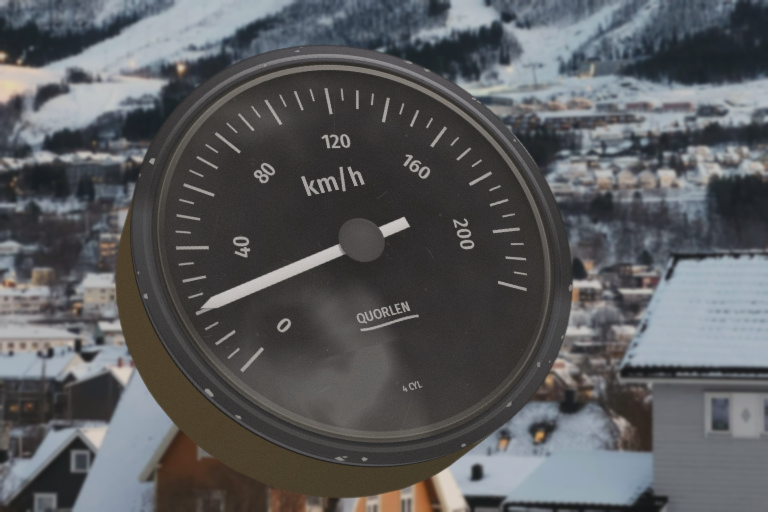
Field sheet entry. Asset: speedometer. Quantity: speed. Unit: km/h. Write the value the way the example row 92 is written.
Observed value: 20
